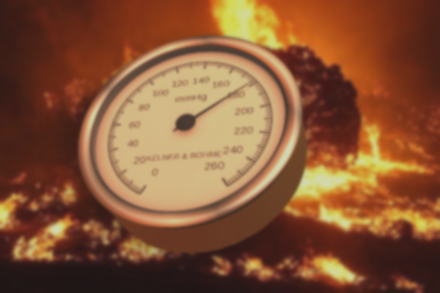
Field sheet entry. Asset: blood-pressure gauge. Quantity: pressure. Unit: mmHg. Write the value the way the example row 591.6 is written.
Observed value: 180
